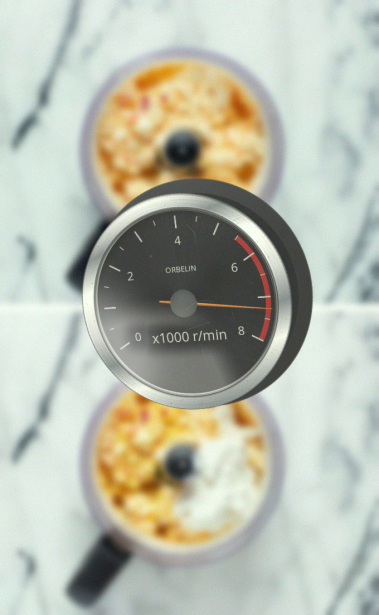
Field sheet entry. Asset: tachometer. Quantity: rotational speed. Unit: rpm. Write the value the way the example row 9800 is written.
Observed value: 7250
